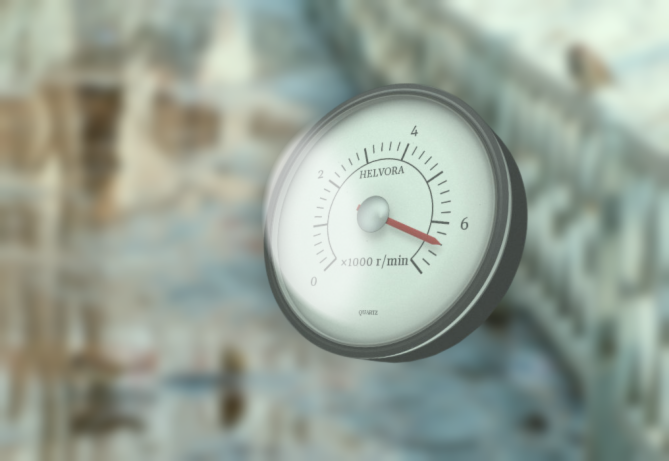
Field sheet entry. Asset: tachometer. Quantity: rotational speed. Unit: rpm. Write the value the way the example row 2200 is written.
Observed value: 6400
